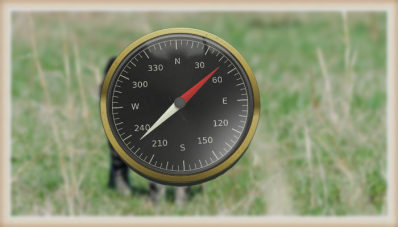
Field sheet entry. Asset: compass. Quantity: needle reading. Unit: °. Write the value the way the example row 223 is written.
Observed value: 50
